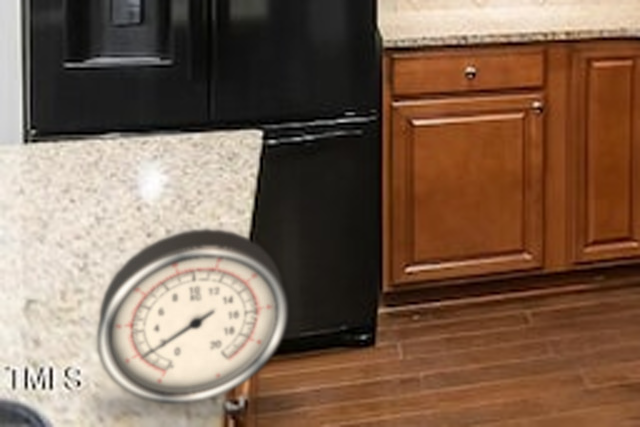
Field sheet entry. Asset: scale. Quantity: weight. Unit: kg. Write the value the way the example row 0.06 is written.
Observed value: 2
